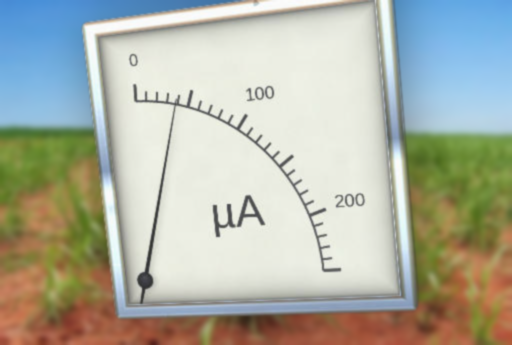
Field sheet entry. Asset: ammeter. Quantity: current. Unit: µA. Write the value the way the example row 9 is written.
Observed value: 40
